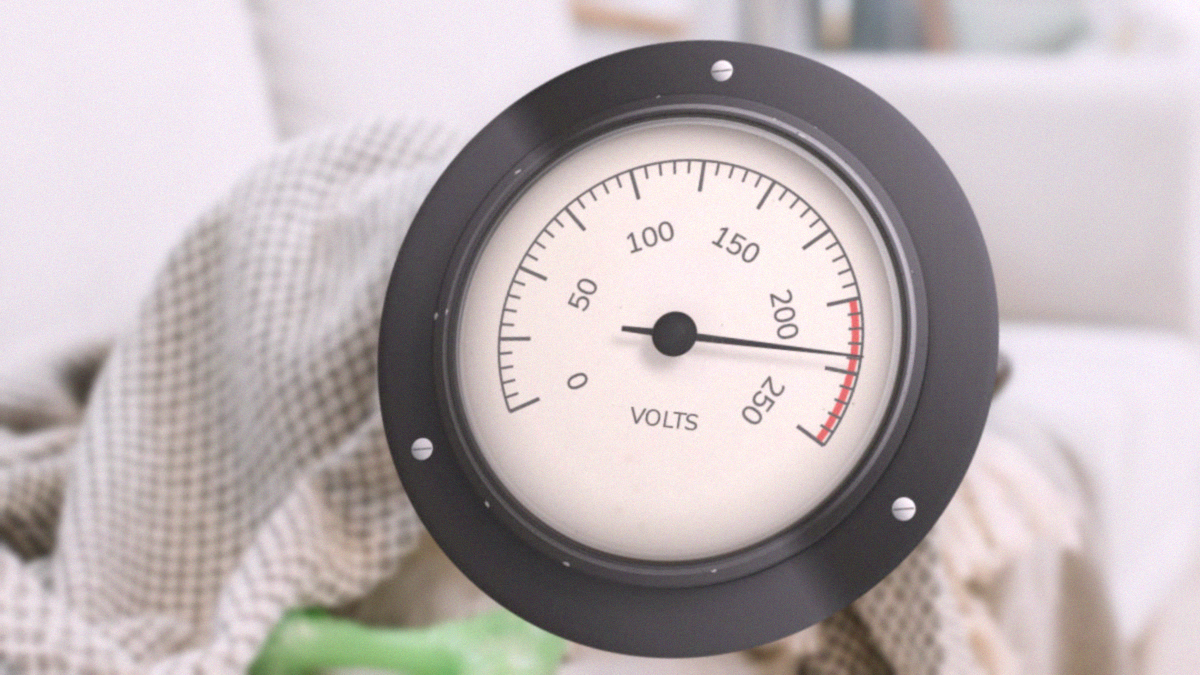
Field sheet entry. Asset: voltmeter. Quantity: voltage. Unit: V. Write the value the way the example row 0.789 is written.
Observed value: 220
